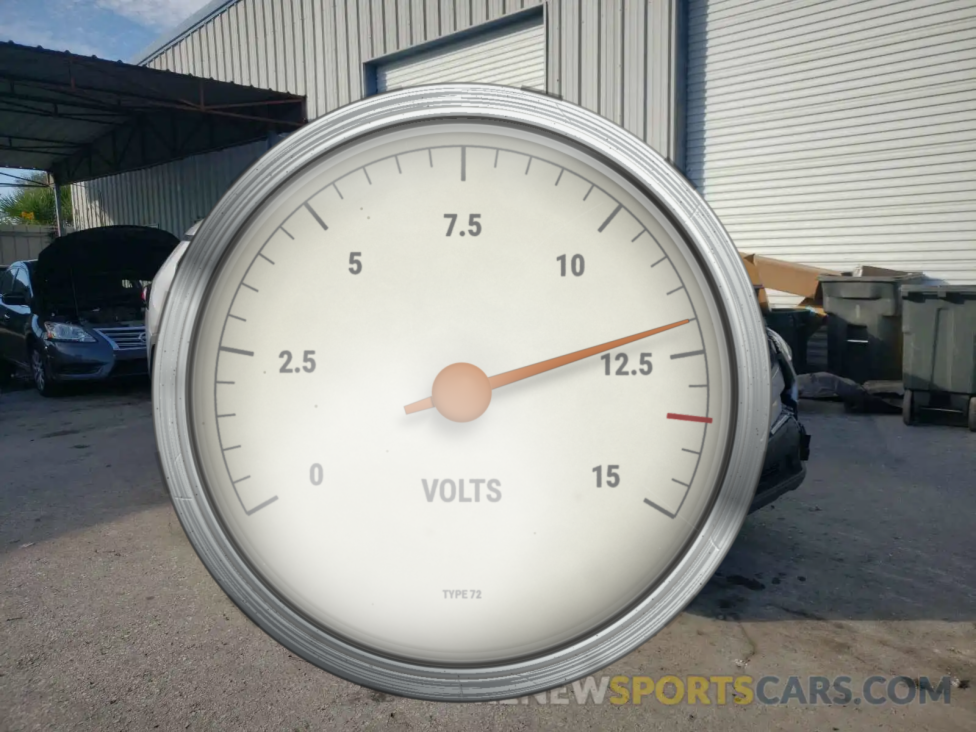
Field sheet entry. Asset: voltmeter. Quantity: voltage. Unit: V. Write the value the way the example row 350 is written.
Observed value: 12
